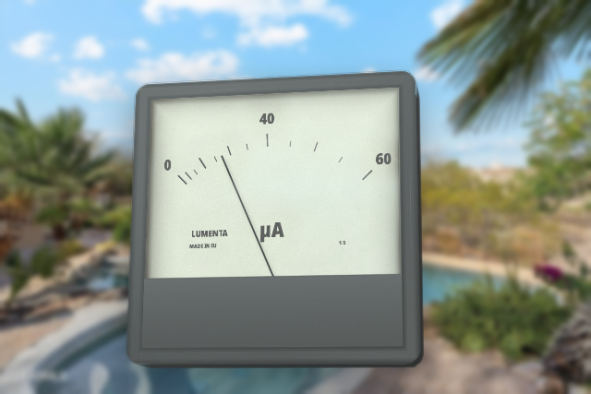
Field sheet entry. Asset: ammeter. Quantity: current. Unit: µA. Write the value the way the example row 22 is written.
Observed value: 27.5
